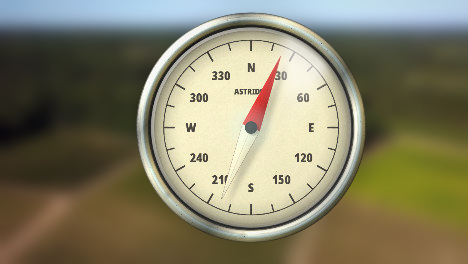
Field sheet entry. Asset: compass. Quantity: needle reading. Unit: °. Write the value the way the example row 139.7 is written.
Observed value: 22.5
